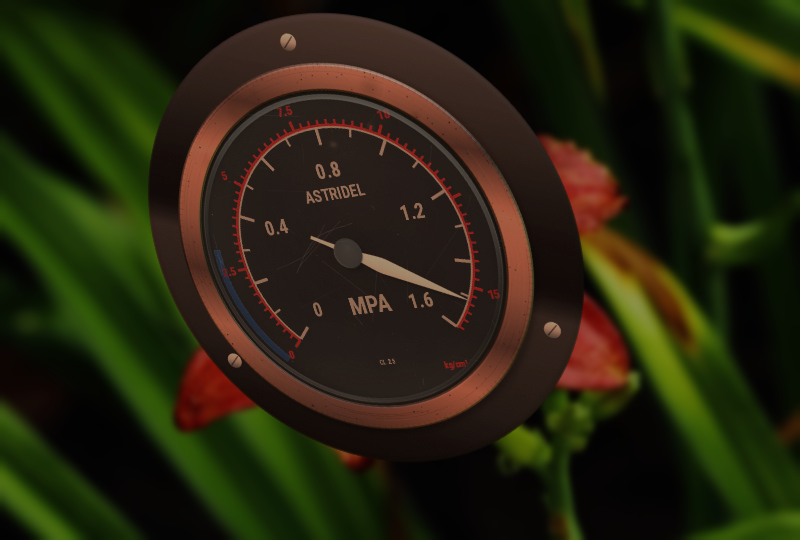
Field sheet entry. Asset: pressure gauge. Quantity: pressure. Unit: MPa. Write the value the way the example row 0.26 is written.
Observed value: 1.5
